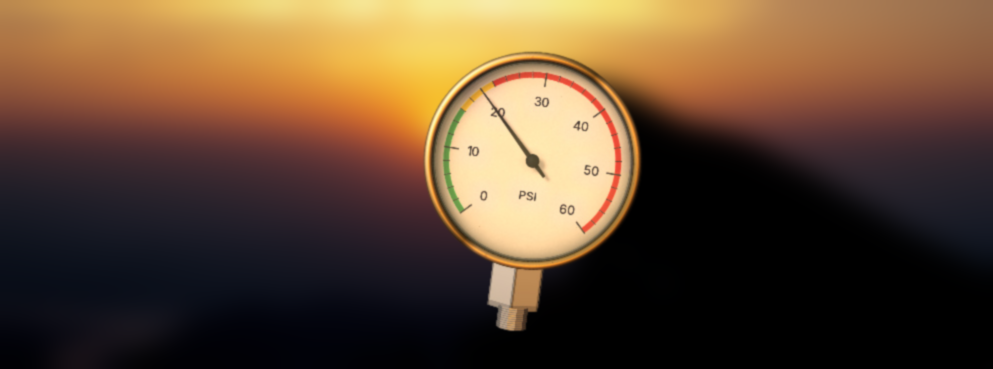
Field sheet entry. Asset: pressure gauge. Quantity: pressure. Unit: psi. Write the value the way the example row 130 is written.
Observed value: 20
